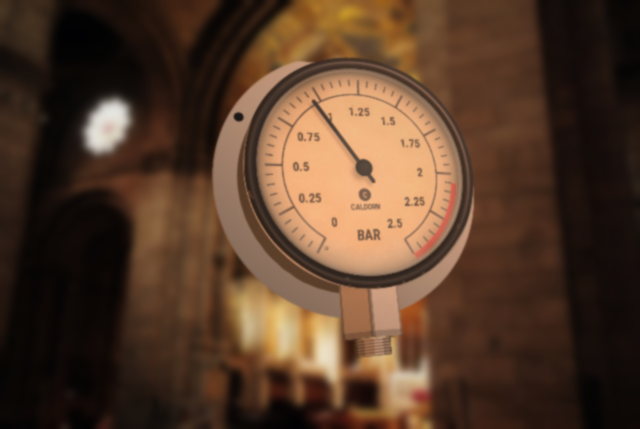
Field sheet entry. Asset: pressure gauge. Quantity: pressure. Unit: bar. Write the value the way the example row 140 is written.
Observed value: 0.95
